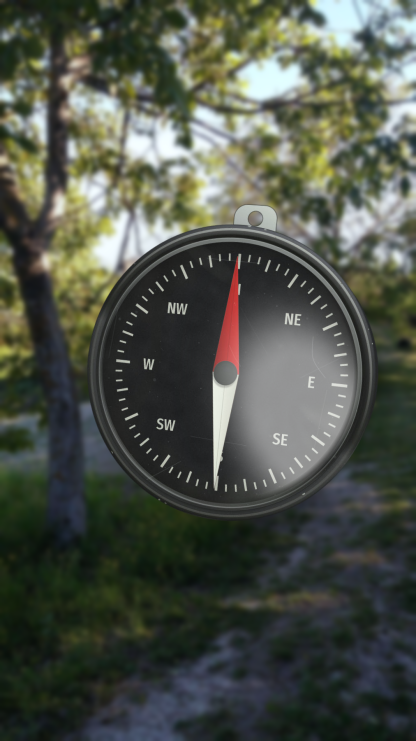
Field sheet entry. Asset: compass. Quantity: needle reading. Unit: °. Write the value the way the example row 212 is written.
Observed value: 0
